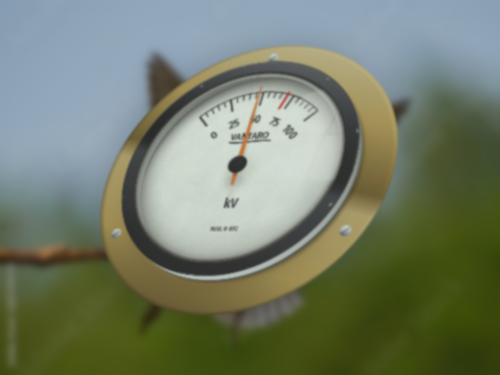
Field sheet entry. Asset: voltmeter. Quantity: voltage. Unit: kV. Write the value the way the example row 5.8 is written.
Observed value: 50
